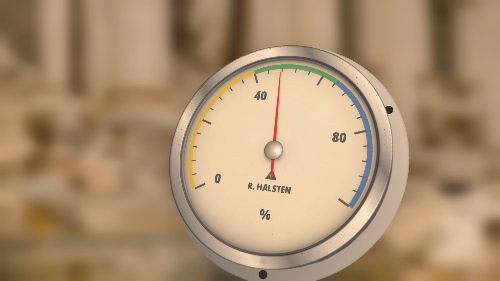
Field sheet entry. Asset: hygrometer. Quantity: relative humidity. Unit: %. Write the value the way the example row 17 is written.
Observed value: 48
